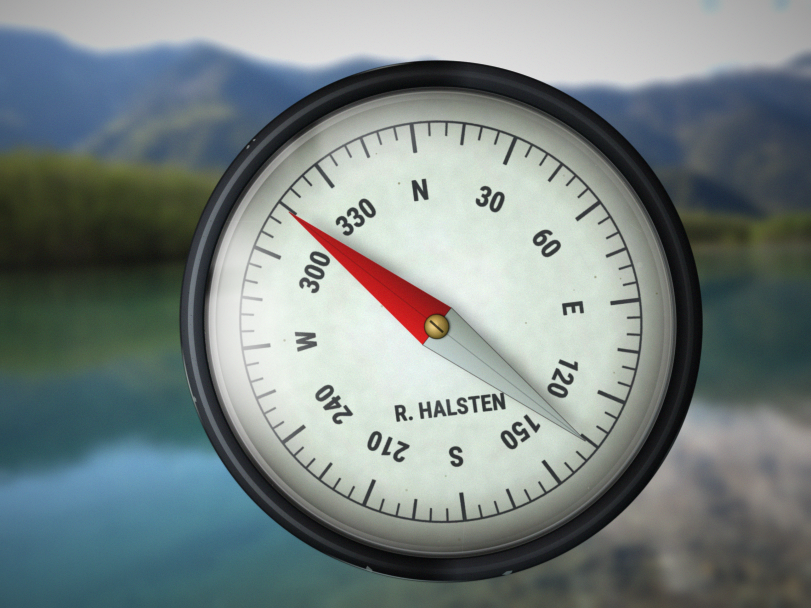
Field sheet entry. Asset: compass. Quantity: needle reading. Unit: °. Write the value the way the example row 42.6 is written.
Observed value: 315
